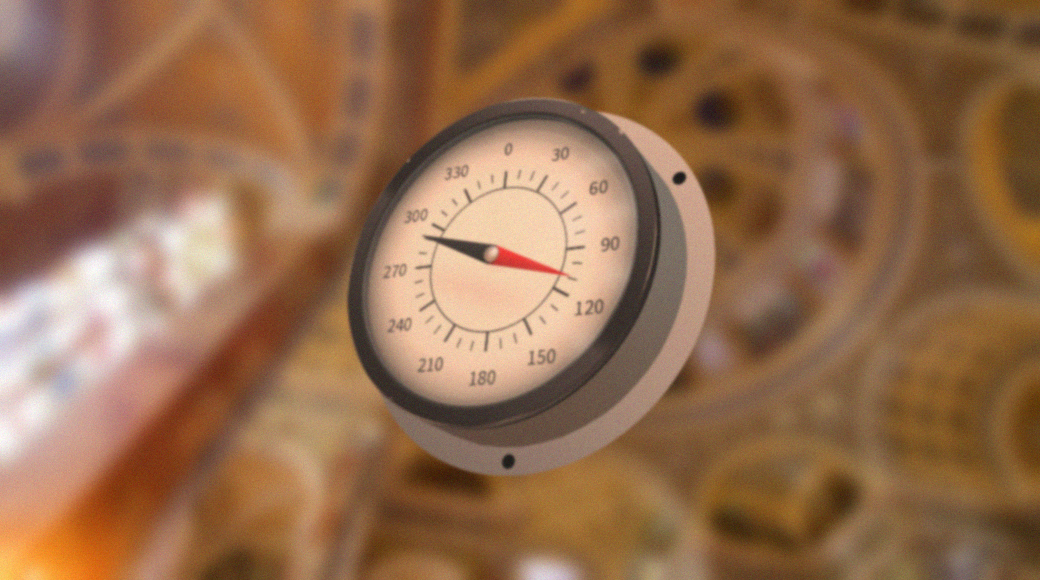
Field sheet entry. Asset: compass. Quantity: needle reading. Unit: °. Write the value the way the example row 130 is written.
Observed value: 110
